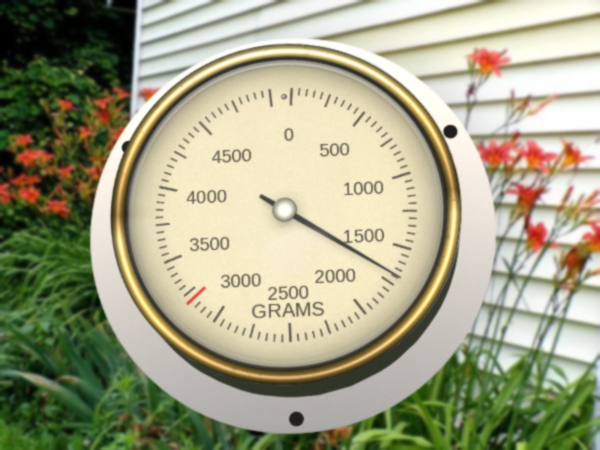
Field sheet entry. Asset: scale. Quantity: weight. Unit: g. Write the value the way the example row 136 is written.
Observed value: 1700
